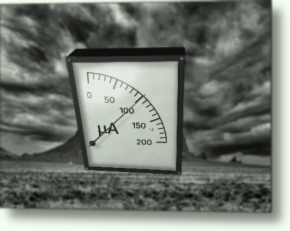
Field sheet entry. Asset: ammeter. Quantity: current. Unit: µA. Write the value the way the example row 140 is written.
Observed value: 100
